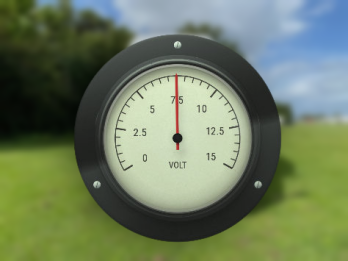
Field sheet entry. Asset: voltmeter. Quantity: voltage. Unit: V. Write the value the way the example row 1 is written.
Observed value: 7.5
